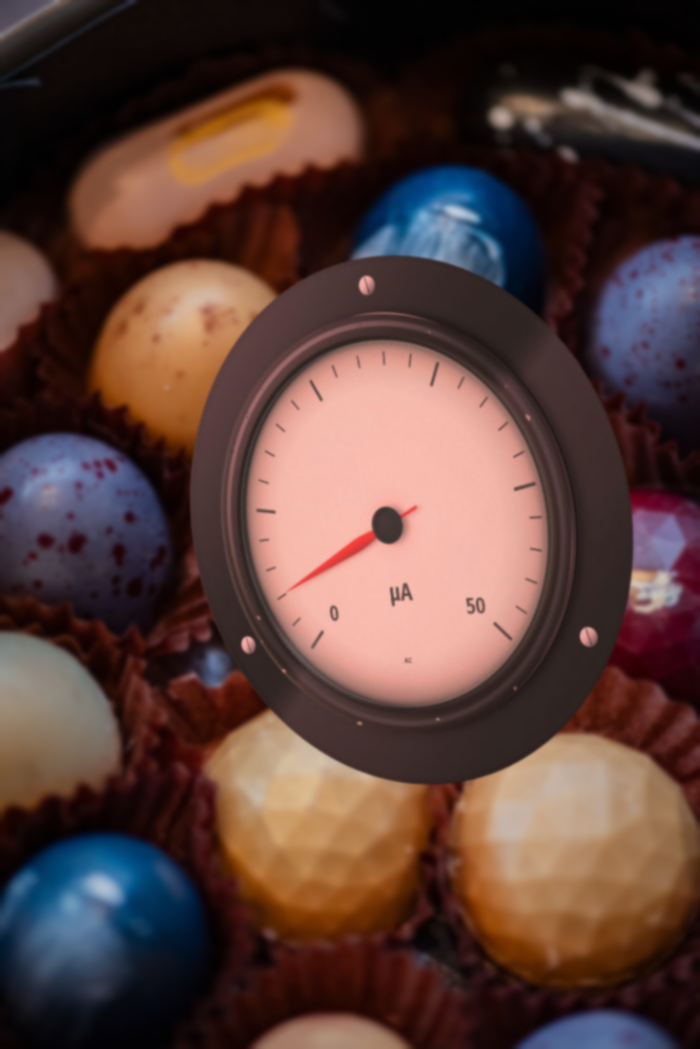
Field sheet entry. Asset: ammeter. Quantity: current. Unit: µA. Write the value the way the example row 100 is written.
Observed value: 4
